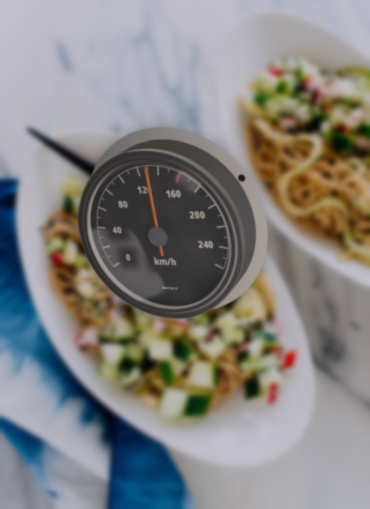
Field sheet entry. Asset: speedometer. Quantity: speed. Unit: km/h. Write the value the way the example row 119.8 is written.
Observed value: 130
